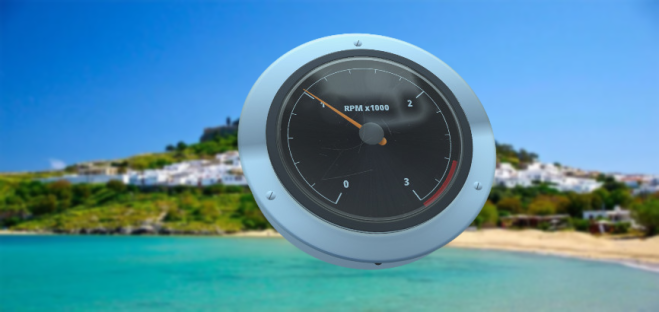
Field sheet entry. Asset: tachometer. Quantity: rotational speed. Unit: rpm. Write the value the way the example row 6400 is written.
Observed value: 1000
